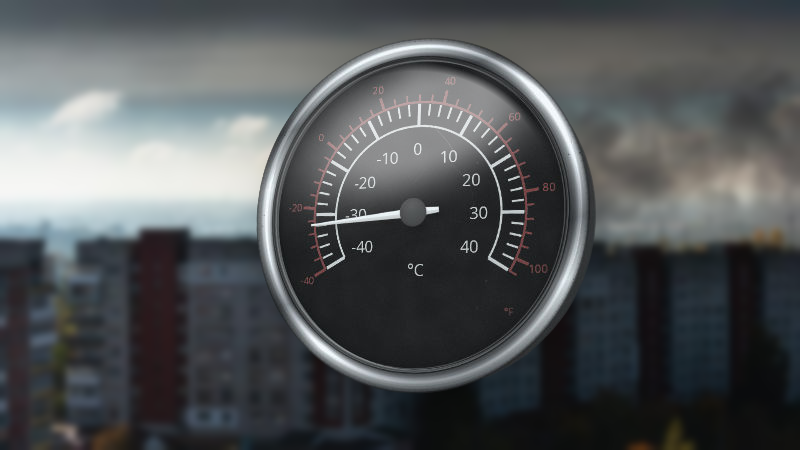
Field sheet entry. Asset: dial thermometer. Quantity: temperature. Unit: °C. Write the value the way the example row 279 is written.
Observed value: -32
